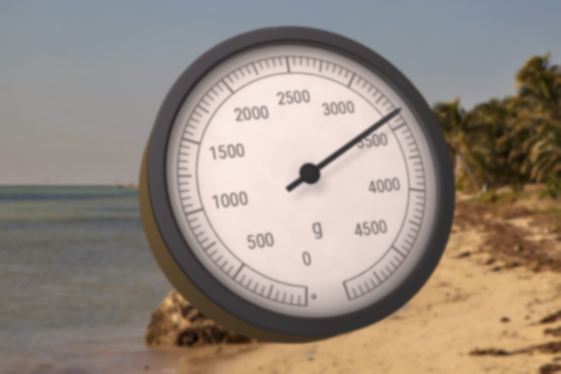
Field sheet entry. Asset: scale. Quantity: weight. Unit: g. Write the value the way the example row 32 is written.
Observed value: 3400
